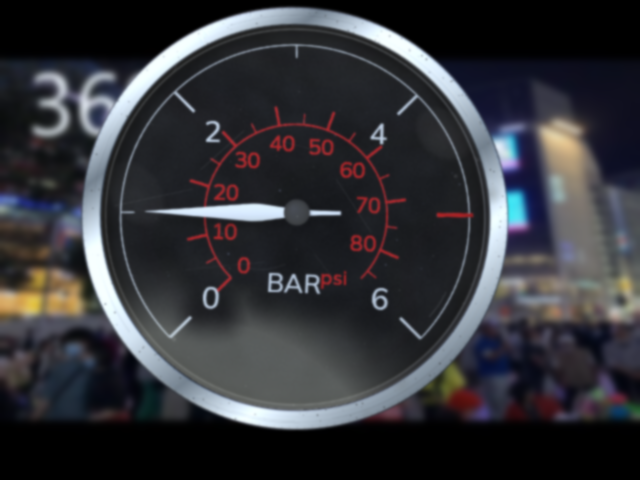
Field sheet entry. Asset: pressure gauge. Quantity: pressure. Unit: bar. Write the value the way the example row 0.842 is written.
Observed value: 1
